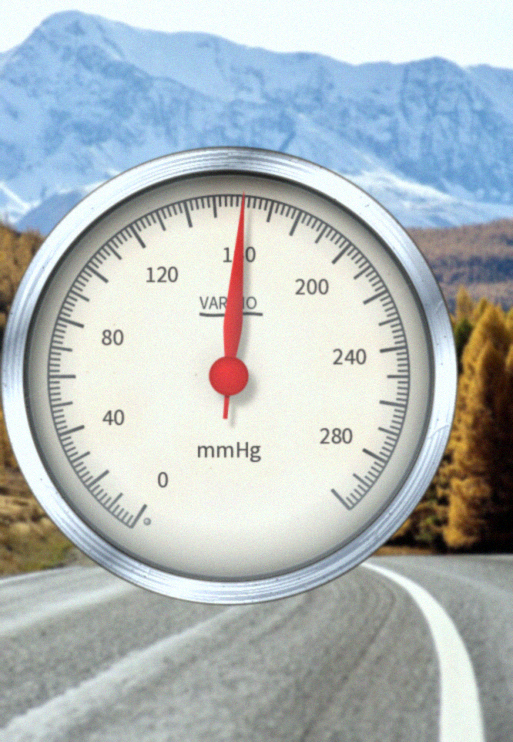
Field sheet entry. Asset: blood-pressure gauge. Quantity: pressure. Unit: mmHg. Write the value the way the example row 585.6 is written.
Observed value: 160
